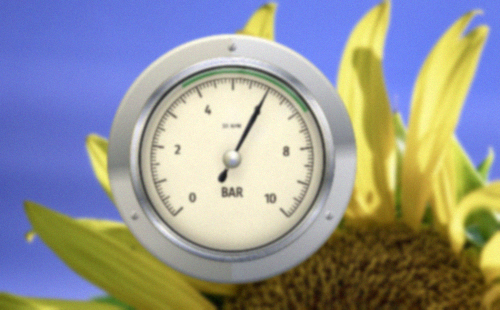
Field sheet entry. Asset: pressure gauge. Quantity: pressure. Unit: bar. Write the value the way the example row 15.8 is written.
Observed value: 6
